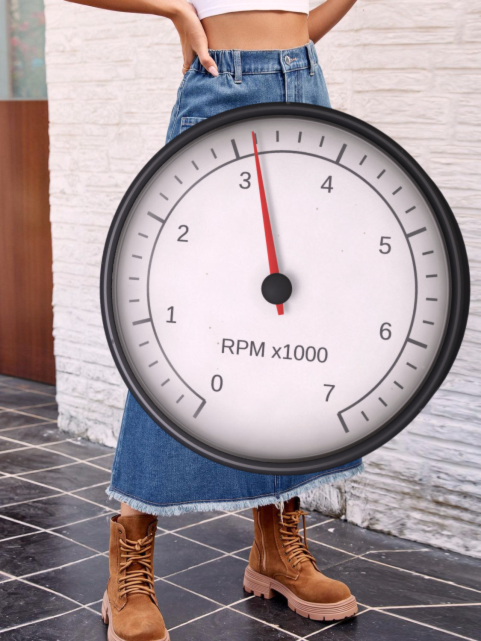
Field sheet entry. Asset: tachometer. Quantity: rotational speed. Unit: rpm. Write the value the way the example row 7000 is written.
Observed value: 3200
